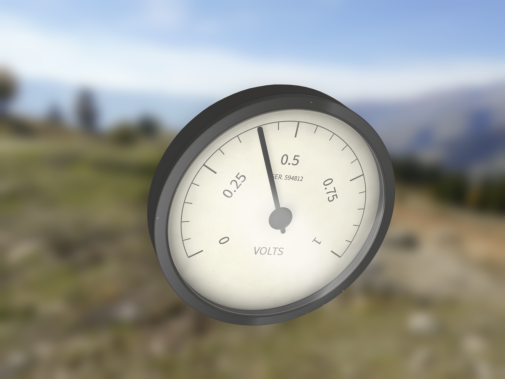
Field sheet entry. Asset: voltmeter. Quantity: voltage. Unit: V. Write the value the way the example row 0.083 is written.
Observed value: 0.4
